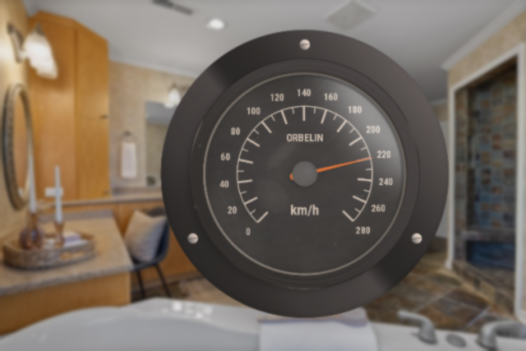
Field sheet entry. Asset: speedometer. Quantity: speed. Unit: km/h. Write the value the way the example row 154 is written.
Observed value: 220
